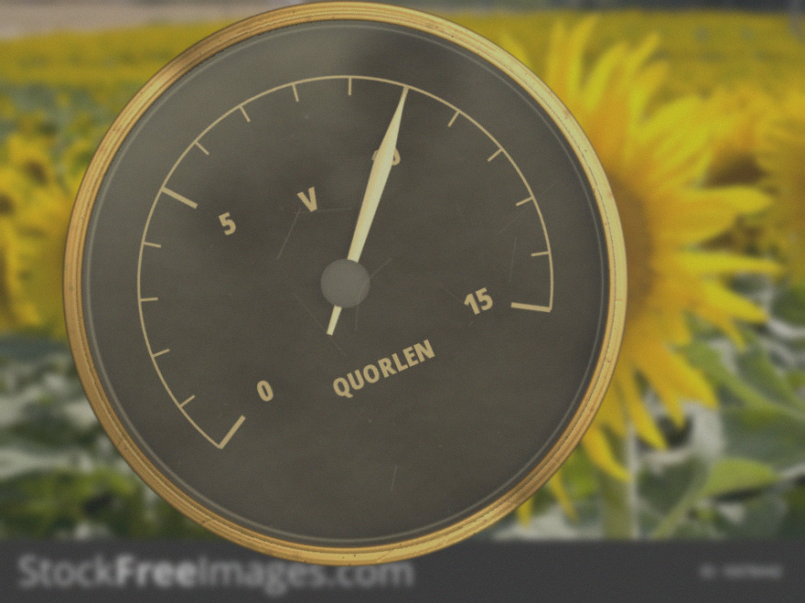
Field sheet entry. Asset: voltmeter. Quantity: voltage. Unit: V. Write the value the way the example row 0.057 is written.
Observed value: 10
